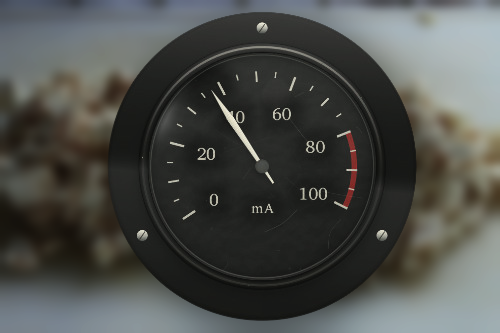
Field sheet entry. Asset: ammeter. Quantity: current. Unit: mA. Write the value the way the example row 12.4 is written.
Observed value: 37.5
